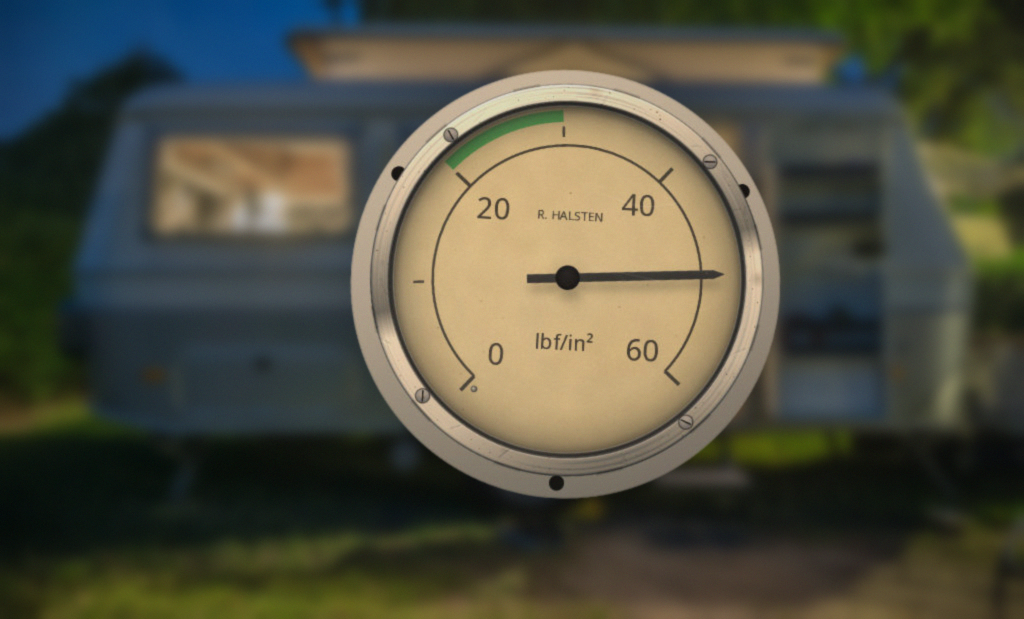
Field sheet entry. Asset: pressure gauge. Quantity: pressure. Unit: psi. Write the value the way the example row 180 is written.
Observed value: 50
